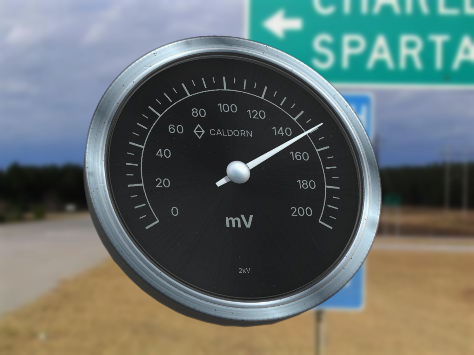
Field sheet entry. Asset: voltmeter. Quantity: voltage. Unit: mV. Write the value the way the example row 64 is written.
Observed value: 150
